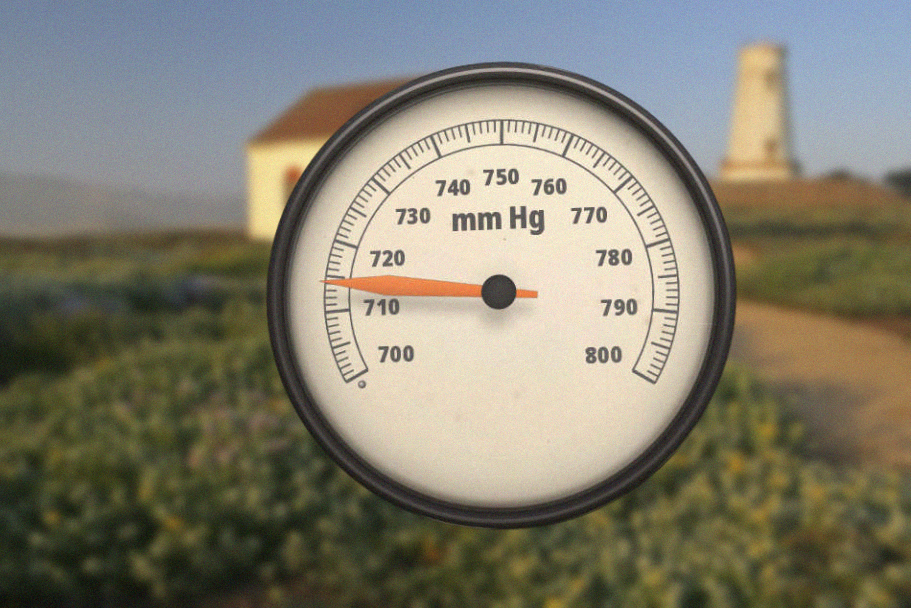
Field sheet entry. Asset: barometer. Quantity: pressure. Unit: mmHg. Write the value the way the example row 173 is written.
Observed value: 714
